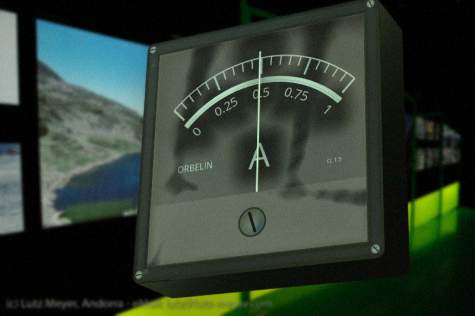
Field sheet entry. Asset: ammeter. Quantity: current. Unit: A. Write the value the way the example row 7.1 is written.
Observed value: 0.5
